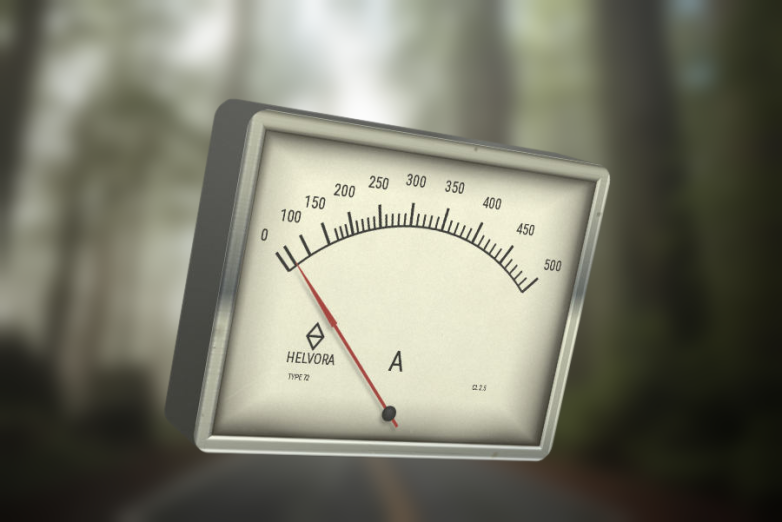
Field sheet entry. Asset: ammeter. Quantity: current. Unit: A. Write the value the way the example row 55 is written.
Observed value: 50
